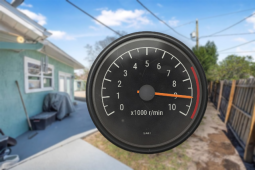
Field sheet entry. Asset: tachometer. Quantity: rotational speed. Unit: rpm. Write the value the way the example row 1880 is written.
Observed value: 9000
